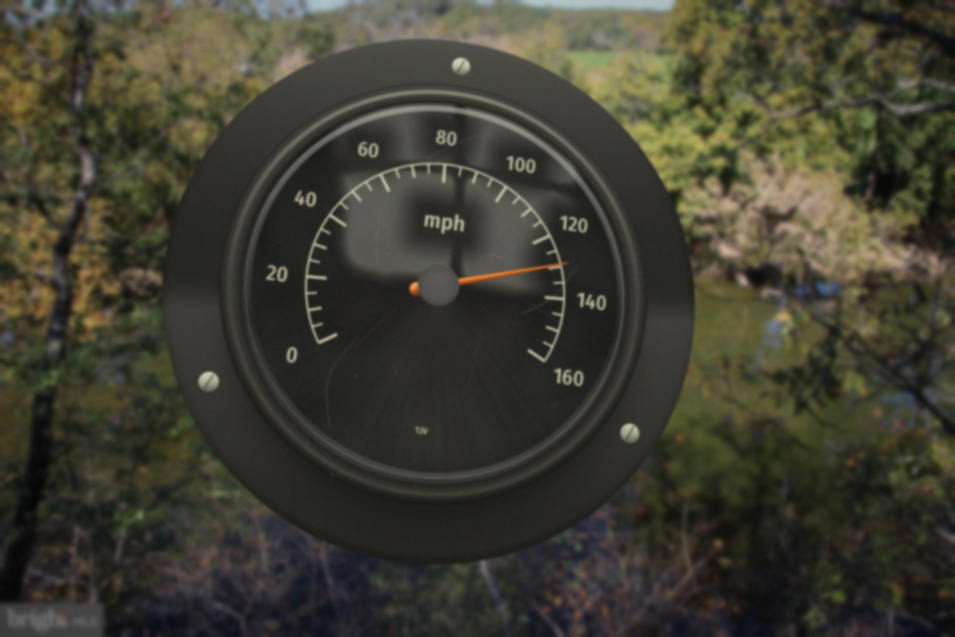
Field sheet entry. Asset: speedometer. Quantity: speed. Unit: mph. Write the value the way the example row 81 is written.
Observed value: 130
